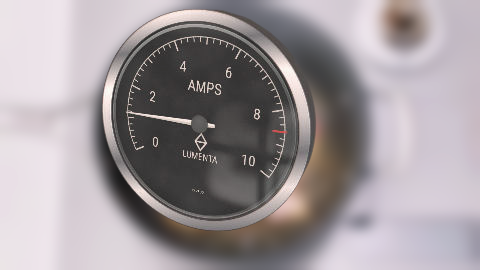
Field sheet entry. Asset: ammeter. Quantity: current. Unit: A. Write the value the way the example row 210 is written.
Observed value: 1.2
